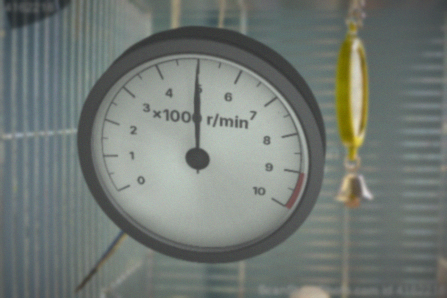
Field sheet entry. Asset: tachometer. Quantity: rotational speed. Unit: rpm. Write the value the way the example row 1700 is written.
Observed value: 5000
